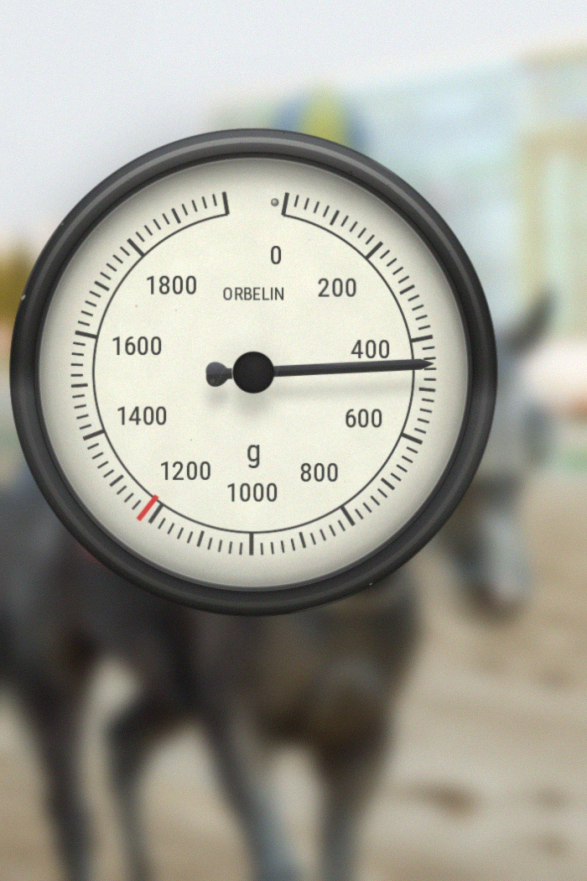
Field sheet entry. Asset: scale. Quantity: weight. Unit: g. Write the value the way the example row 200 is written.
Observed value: 450
